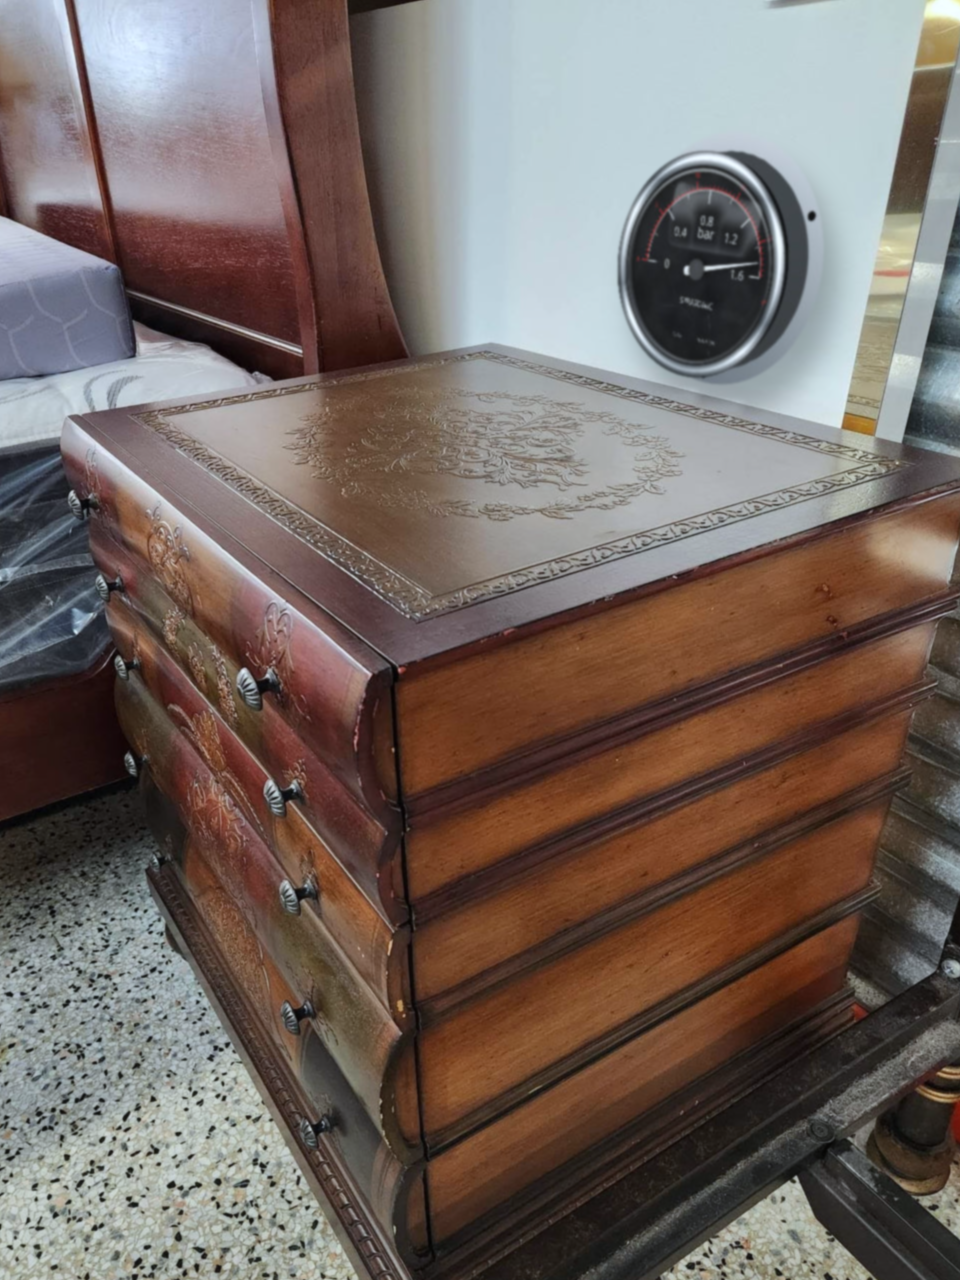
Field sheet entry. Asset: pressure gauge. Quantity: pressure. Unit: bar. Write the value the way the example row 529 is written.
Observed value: 1.5
